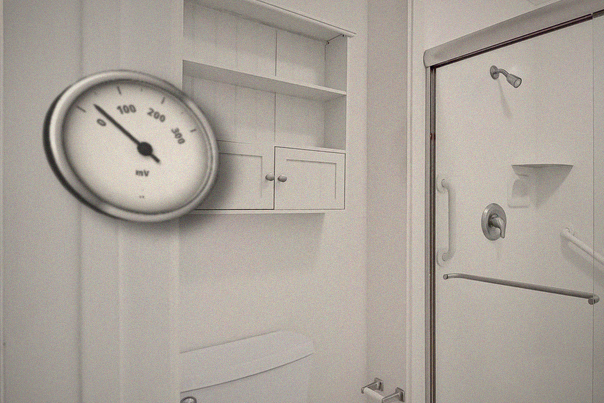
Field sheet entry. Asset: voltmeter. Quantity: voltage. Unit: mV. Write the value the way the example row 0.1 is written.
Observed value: 25
